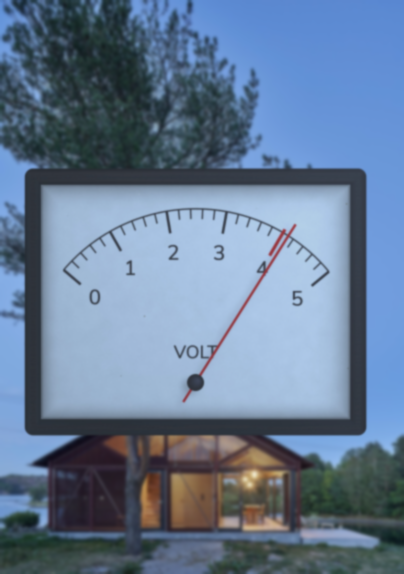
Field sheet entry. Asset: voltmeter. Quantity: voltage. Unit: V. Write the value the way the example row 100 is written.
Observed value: 4.1
